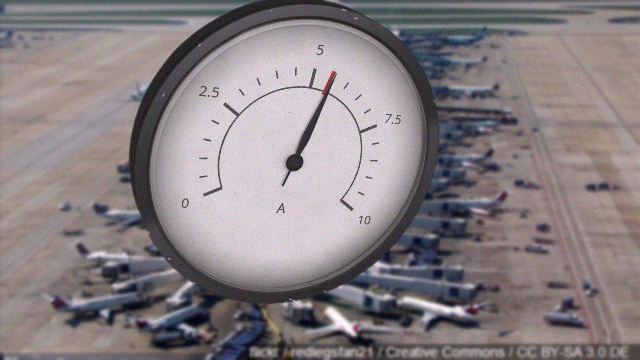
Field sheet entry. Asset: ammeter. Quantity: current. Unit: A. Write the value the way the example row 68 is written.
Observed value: 5.5
